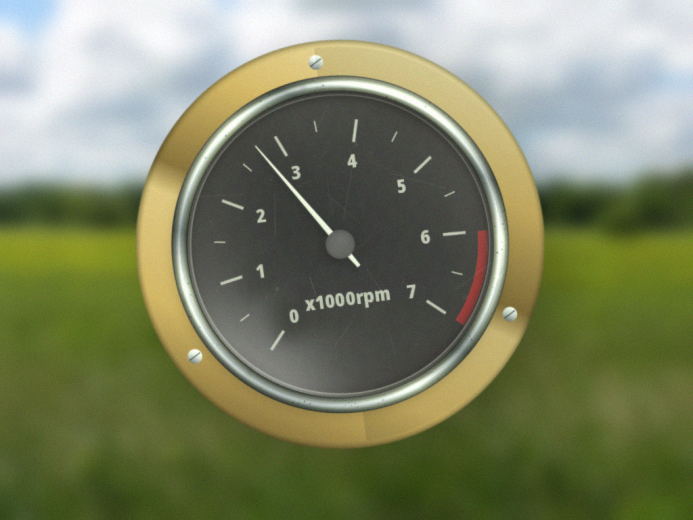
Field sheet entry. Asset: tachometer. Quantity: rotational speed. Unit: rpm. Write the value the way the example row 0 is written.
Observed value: 2750
